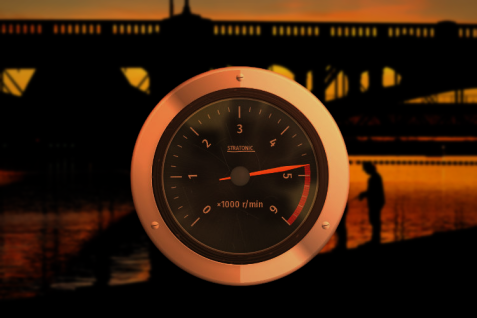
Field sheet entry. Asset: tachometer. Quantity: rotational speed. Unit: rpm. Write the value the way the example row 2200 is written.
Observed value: 4800
